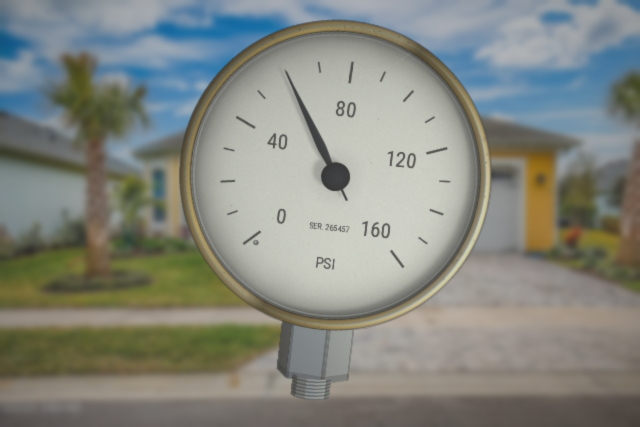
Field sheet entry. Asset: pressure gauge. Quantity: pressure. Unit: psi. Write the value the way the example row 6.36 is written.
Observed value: 60
